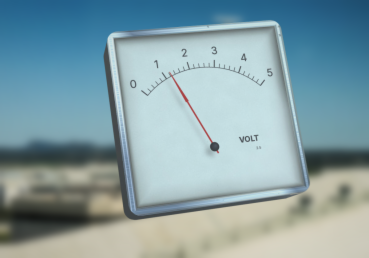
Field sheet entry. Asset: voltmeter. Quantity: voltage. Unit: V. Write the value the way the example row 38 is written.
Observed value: 1.2
